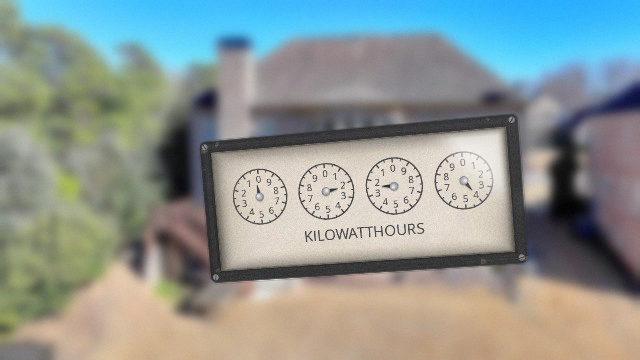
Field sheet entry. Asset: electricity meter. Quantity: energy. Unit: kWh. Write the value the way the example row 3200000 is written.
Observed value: 224
